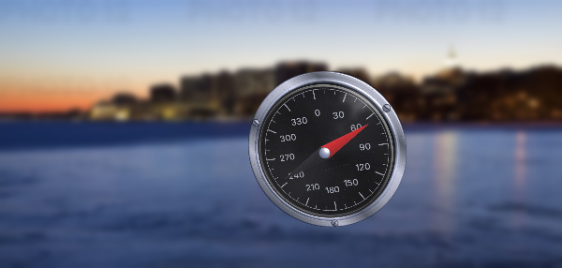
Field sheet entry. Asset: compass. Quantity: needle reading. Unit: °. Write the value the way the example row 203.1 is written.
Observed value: 65
